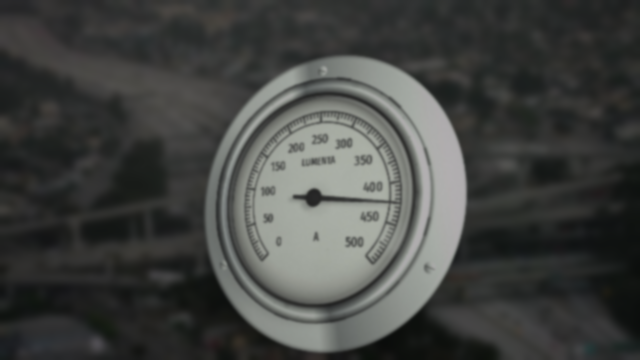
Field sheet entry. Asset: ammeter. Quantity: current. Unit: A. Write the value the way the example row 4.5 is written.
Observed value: 425
